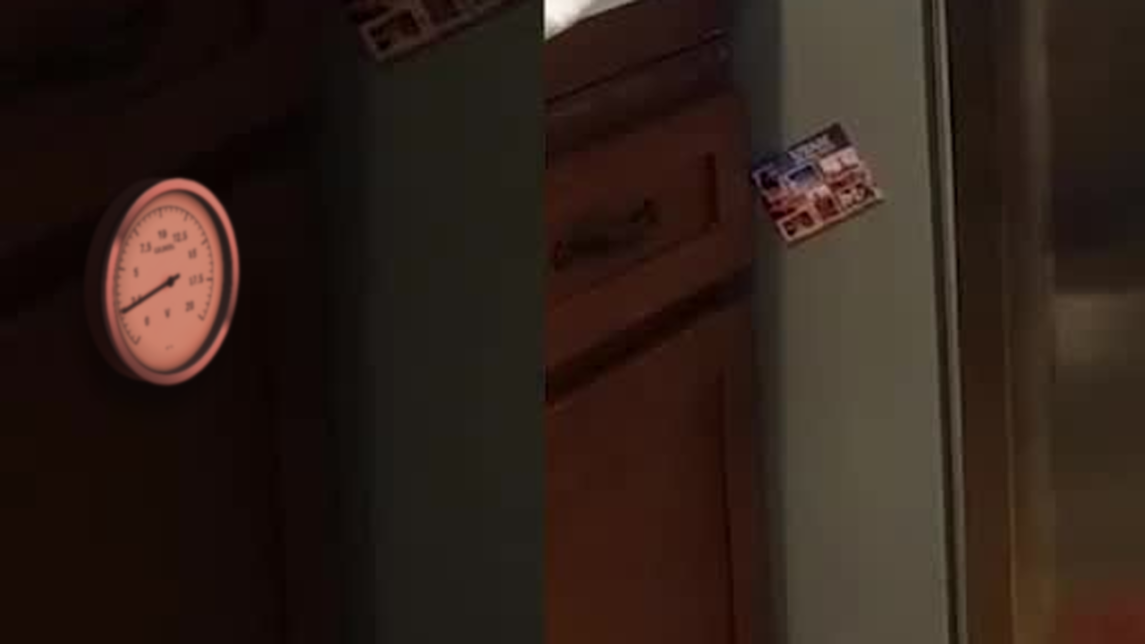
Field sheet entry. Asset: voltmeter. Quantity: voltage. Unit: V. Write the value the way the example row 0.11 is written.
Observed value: 2.5
